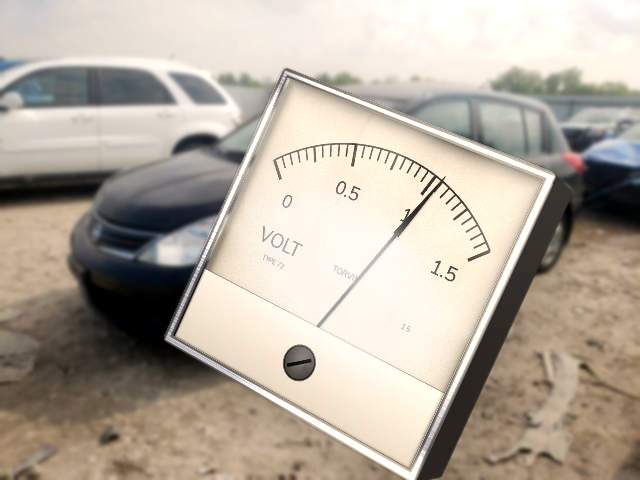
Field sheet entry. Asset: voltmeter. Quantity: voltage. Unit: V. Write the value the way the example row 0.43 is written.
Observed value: 1.05
